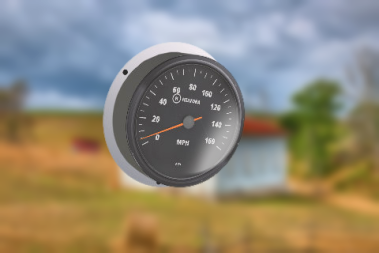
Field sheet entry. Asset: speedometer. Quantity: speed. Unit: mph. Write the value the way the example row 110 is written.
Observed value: 5
